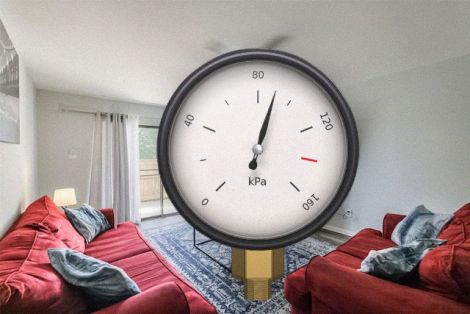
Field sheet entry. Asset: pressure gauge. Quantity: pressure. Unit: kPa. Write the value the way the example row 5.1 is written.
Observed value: 90
